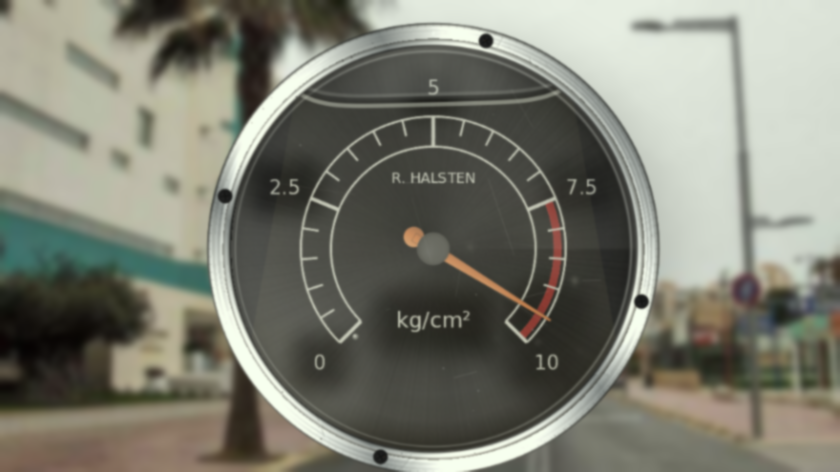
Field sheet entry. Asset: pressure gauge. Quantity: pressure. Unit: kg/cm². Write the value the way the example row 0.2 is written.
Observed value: 9.5
